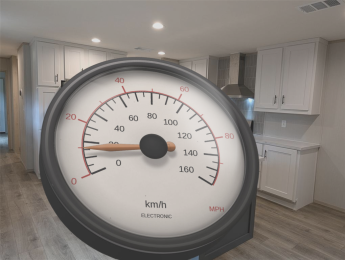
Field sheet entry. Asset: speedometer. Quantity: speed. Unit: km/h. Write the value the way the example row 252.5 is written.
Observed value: 15
